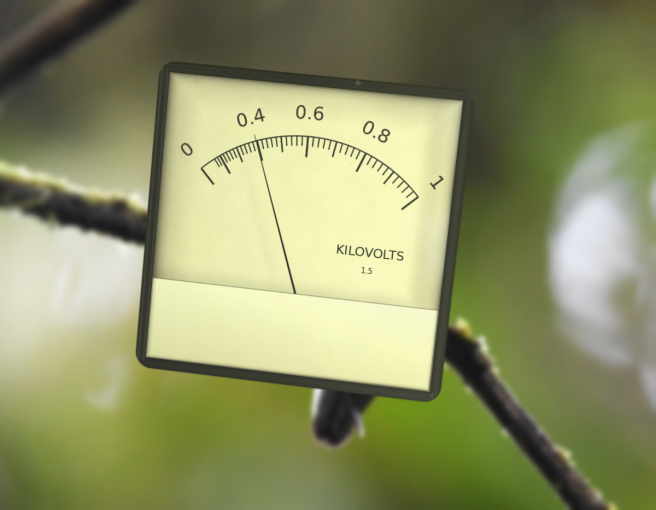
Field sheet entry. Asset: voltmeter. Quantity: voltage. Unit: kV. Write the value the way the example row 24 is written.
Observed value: 0.4
